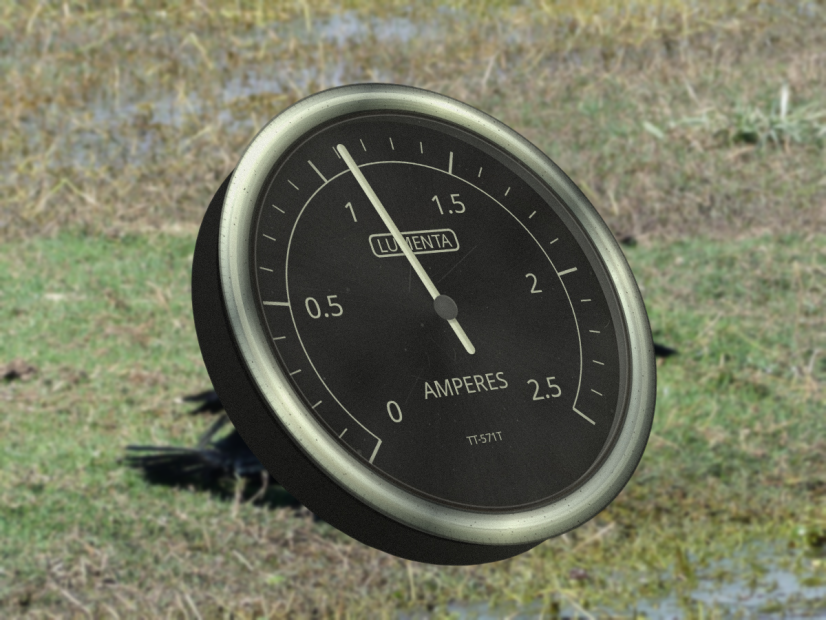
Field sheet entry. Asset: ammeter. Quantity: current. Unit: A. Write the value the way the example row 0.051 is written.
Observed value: 1.1
